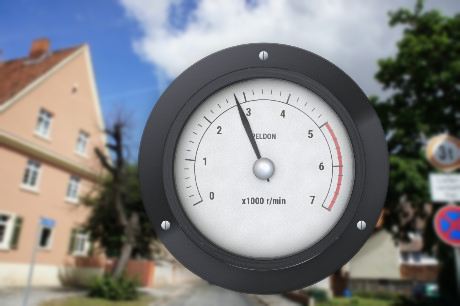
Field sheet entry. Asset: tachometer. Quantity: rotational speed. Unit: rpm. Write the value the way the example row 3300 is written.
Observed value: 2800
